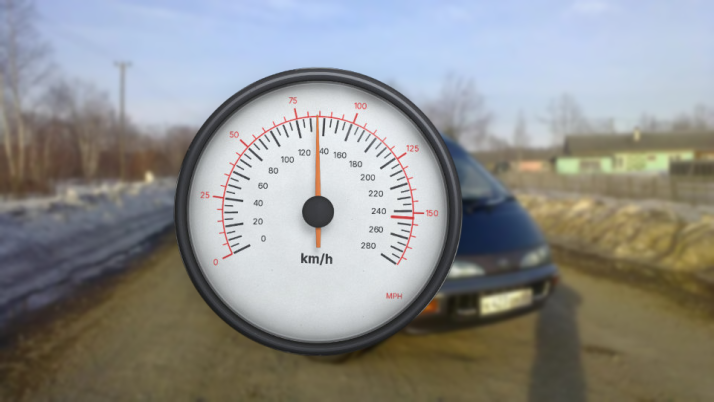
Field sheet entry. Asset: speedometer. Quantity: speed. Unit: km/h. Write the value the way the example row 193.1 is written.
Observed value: 135
